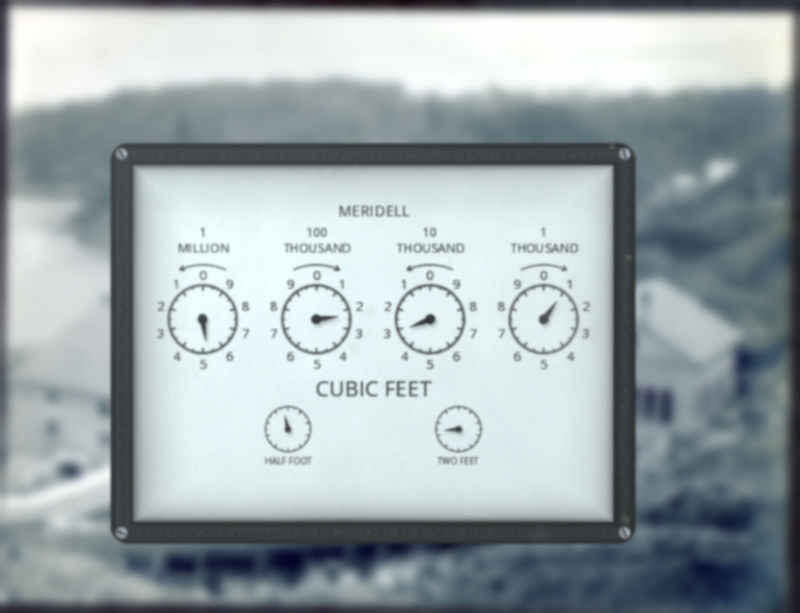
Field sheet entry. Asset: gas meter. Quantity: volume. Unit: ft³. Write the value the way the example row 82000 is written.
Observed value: 523100
